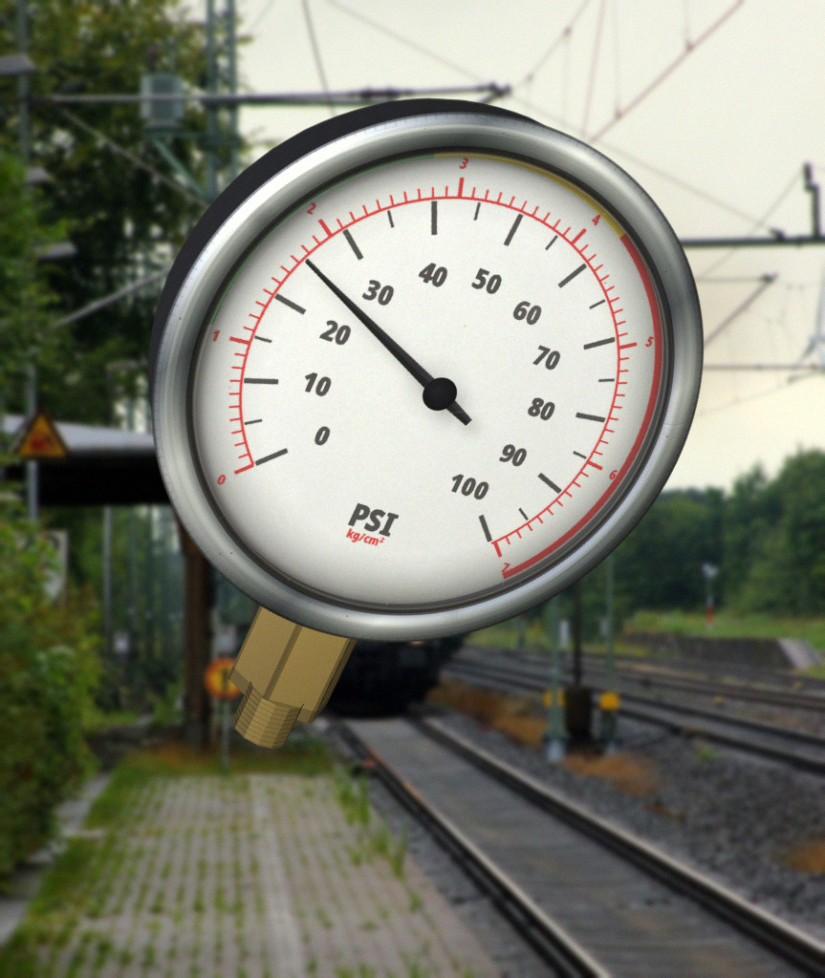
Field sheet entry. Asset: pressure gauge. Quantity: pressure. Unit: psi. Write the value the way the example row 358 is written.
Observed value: 25
